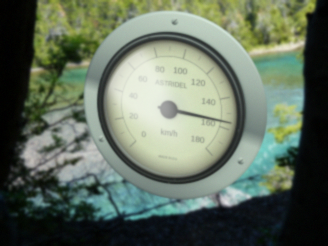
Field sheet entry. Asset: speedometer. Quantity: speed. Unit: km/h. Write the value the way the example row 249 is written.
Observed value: 155
